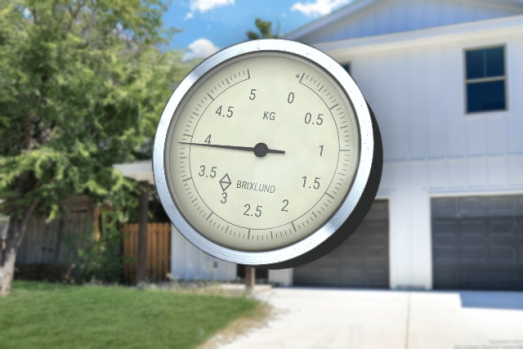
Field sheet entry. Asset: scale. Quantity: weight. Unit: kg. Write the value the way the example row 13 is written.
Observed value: 3.9
